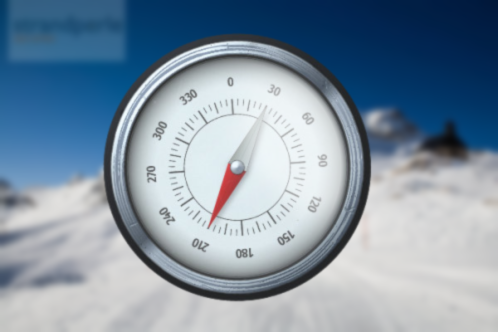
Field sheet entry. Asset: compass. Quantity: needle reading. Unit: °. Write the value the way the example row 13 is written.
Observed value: 210
